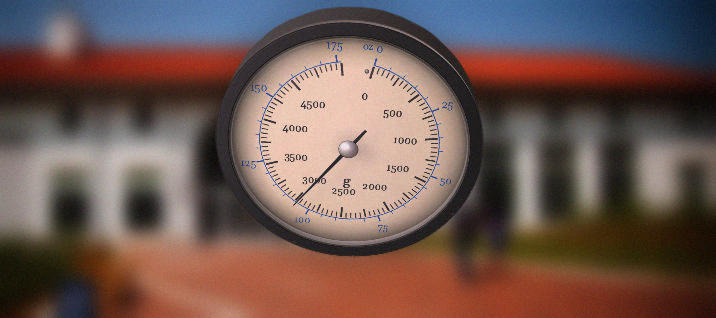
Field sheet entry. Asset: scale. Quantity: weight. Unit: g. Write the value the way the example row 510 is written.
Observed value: 3000
